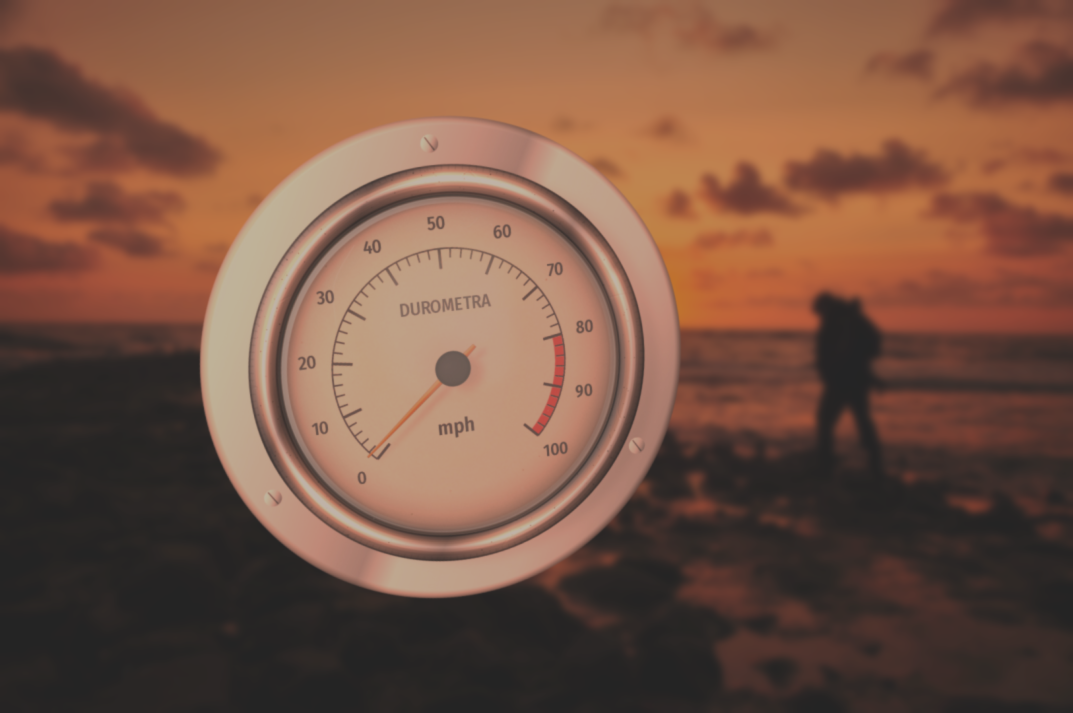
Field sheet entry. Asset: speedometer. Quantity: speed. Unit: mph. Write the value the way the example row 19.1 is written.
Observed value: 2
